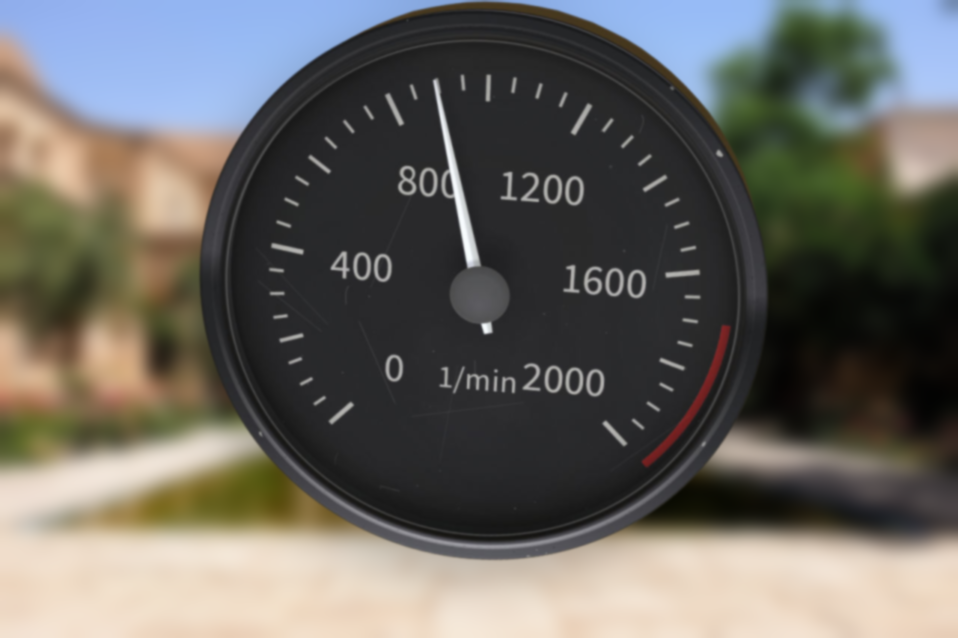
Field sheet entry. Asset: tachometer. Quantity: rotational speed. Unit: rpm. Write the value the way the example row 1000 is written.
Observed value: 900
